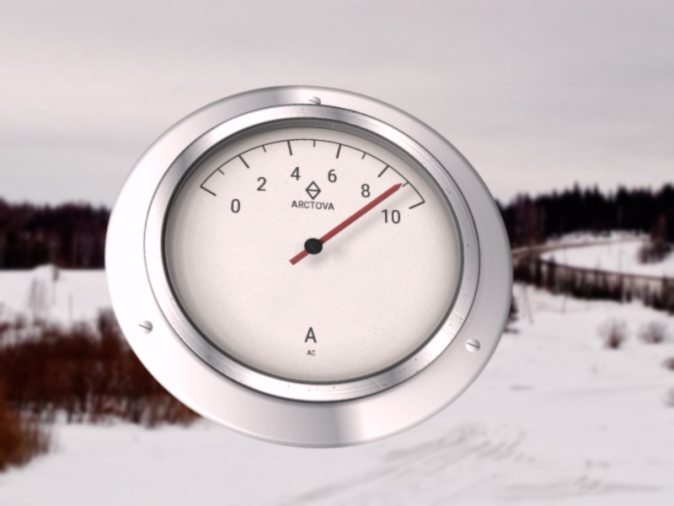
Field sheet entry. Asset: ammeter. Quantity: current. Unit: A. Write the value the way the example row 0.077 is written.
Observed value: 9
